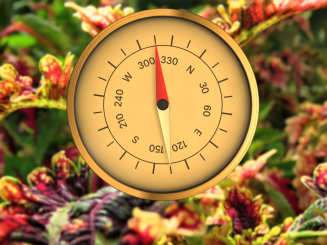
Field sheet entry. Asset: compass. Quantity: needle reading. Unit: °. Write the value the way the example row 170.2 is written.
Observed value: 315
